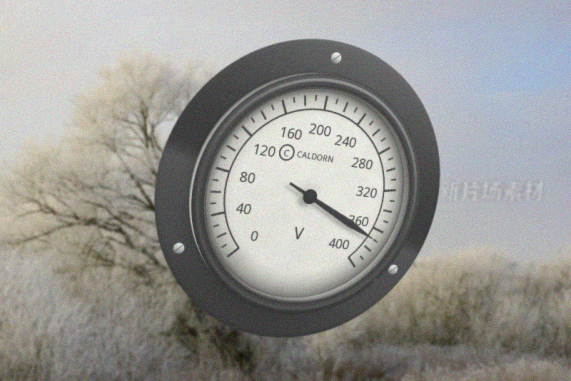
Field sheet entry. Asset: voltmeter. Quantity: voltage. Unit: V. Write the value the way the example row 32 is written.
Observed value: 370
